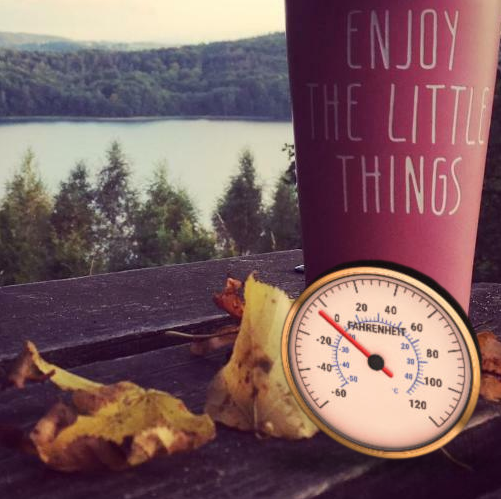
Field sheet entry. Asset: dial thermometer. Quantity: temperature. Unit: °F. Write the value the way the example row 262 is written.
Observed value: -4
